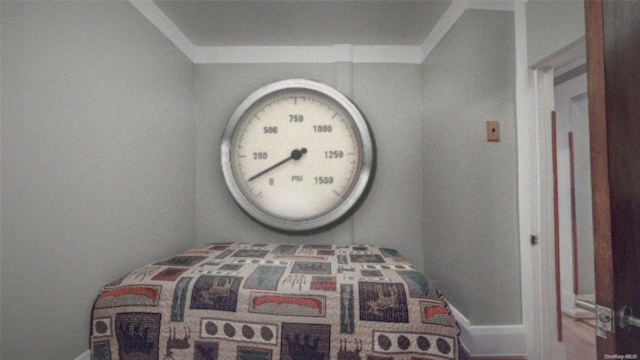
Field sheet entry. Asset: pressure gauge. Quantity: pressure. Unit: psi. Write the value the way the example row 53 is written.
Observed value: 100
